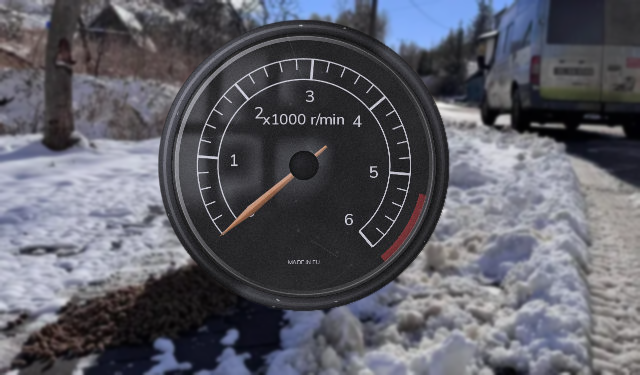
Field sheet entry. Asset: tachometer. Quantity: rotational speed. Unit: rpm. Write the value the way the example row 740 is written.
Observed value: 0
